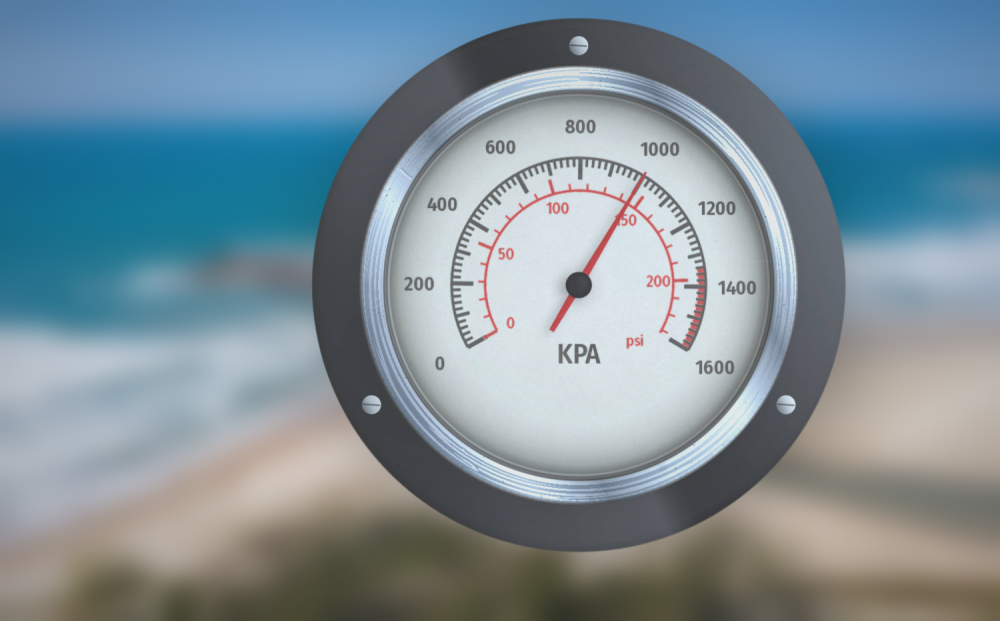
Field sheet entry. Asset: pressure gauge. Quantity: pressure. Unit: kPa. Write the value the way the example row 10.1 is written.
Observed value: 1000
